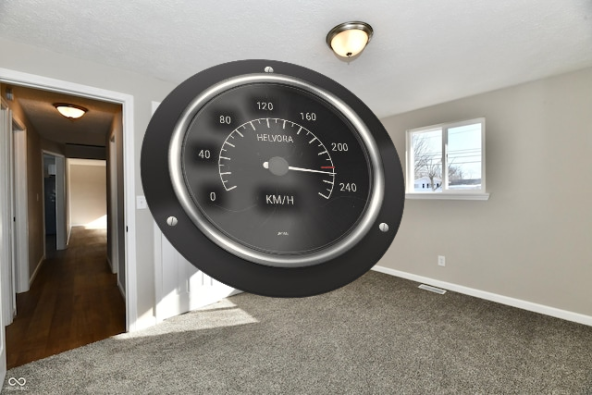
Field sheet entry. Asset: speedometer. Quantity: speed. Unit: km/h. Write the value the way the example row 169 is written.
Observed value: 230
